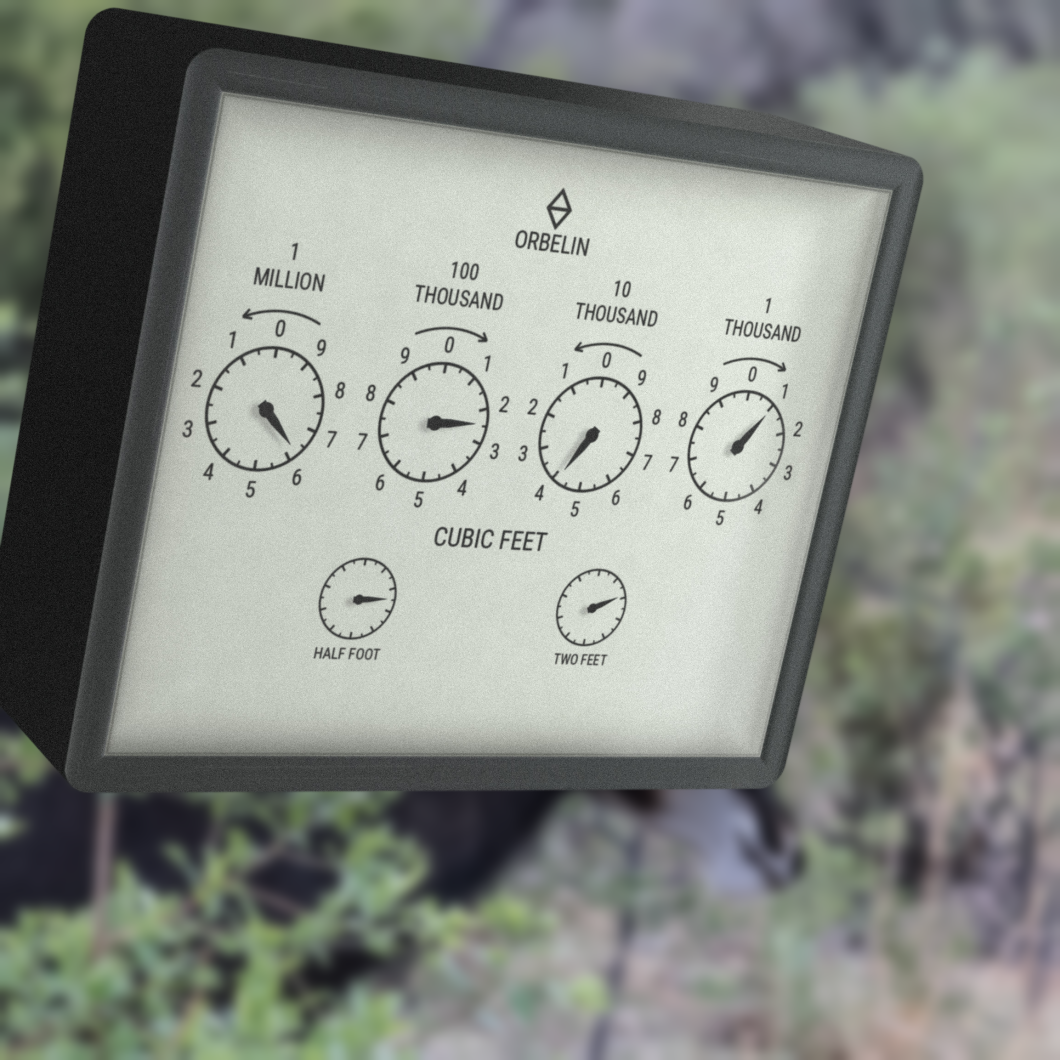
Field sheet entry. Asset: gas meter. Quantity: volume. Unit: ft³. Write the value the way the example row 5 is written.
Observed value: 624100
